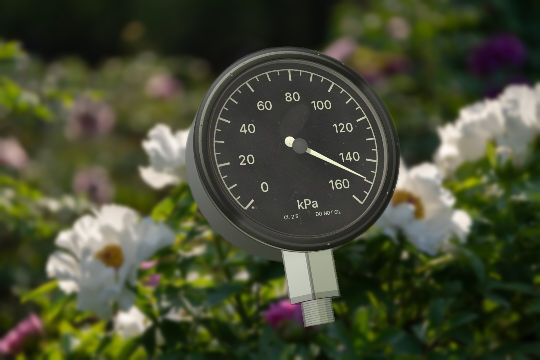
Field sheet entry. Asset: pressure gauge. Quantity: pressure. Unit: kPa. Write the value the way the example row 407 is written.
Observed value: 150
